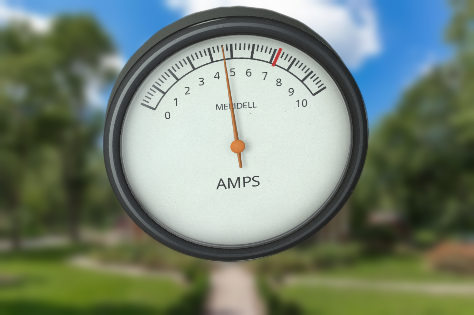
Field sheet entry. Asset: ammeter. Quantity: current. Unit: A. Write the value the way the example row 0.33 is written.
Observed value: 4.6
